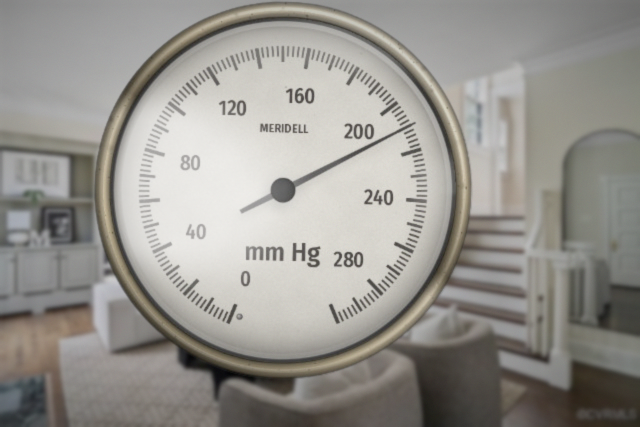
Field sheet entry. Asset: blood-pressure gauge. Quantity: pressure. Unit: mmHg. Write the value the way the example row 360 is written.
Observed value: 210
